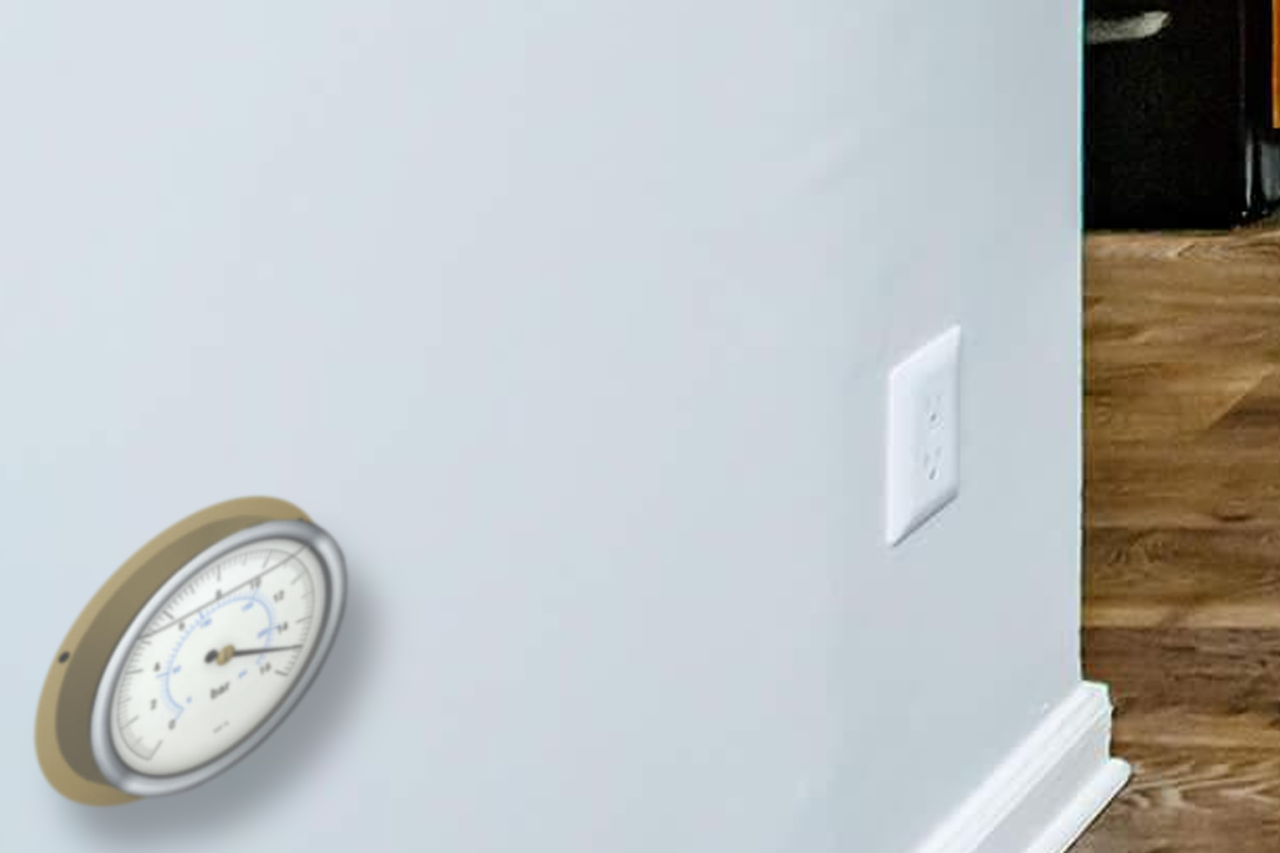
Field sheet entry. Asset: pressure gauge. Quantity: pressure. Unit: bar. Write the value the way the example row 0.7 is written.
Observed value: 15
